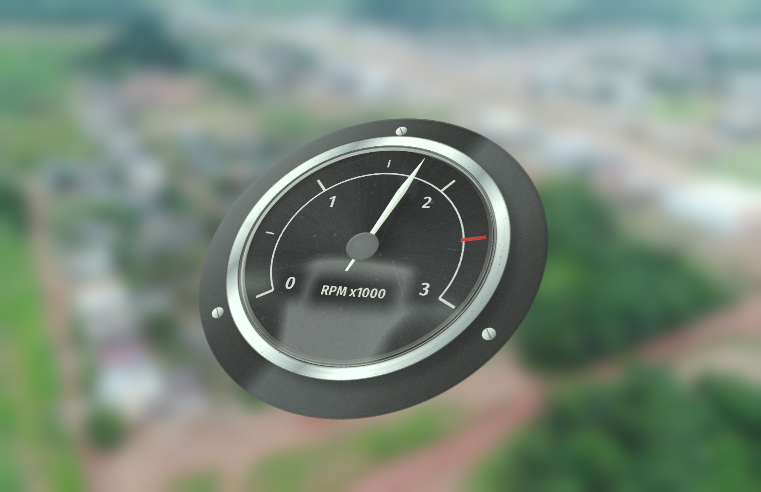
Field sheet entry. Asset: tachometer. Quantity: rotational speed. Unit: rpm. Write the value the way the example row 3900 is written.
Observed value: 1750
